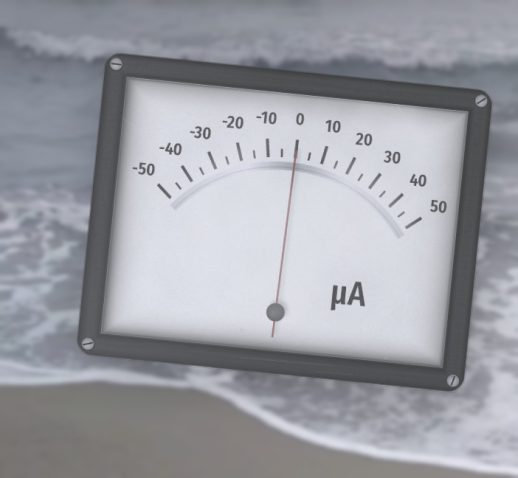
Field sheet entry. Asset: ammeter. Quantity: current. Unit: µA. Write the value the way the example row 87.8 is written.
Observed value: 0
